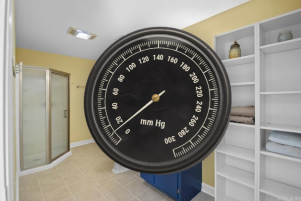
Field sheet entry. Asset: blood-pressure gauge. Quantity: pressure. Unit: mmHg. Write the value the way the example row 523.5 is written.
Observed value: 10
